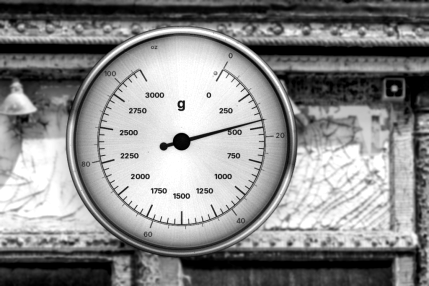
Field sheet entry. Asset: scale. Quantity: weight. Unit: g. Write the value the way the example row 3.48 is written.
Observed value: 450
